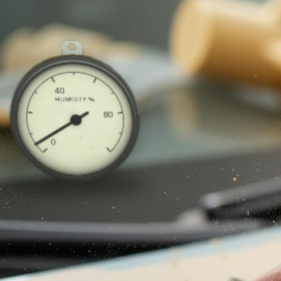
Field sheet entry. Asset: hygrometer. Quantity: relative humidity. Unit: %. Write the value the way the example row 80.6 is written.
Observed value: 5
